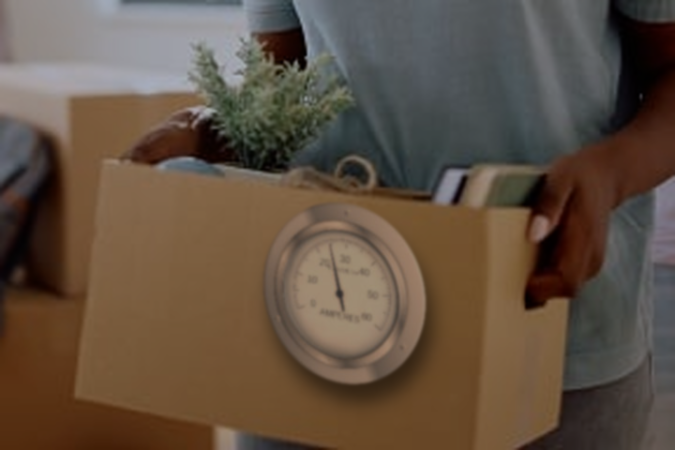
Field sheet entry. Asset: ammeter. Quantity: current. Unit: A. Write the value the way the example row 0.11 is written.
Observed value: 25
